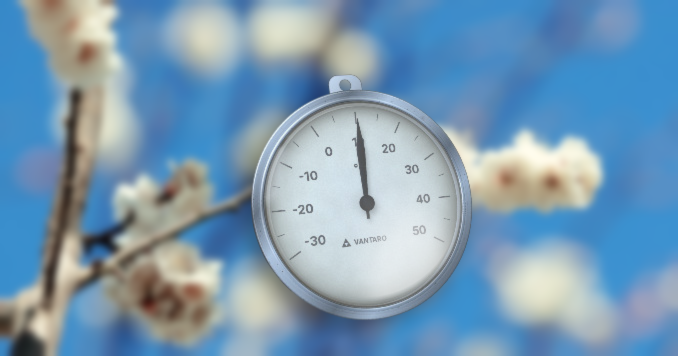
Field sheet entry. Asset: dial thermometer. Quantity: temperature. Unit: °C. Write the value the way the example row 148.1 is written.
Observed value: 10
